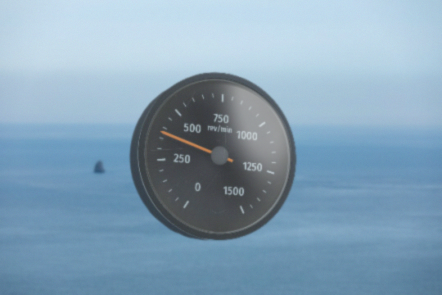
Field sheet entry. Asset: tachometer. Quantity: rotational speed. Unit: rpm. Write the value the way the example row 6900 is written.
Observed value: 375
